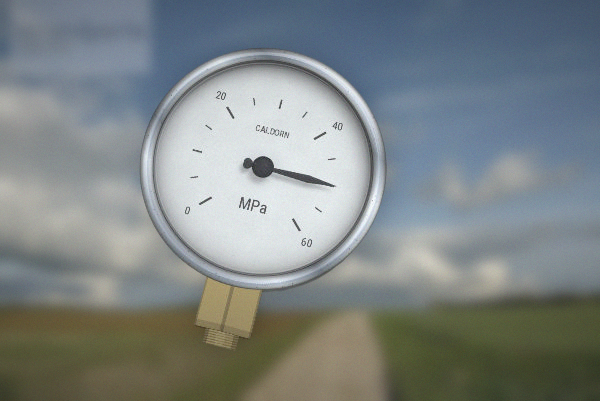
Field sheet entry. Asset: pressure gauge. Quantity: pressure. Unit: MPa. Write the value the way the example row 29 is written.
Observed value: 50
